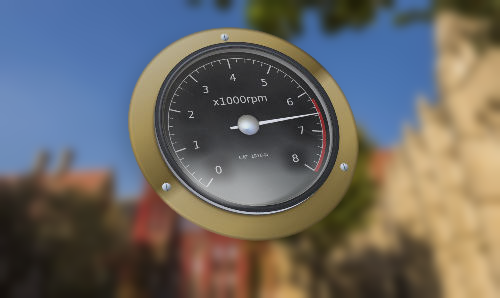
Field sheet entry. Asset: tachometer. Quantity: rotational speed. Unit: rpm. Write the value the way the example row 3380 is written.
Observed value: 6600
